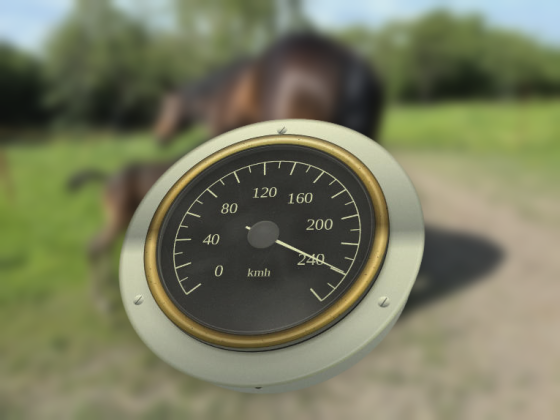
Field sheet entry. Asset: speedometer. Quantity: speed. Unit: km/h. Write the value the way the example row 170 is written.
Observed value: 240
